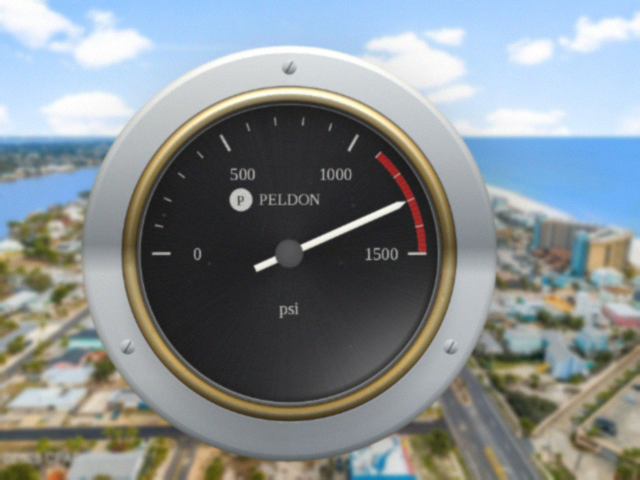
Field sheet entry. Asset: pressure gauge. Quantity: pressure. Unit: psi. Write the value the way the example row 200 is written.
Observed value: 1300
